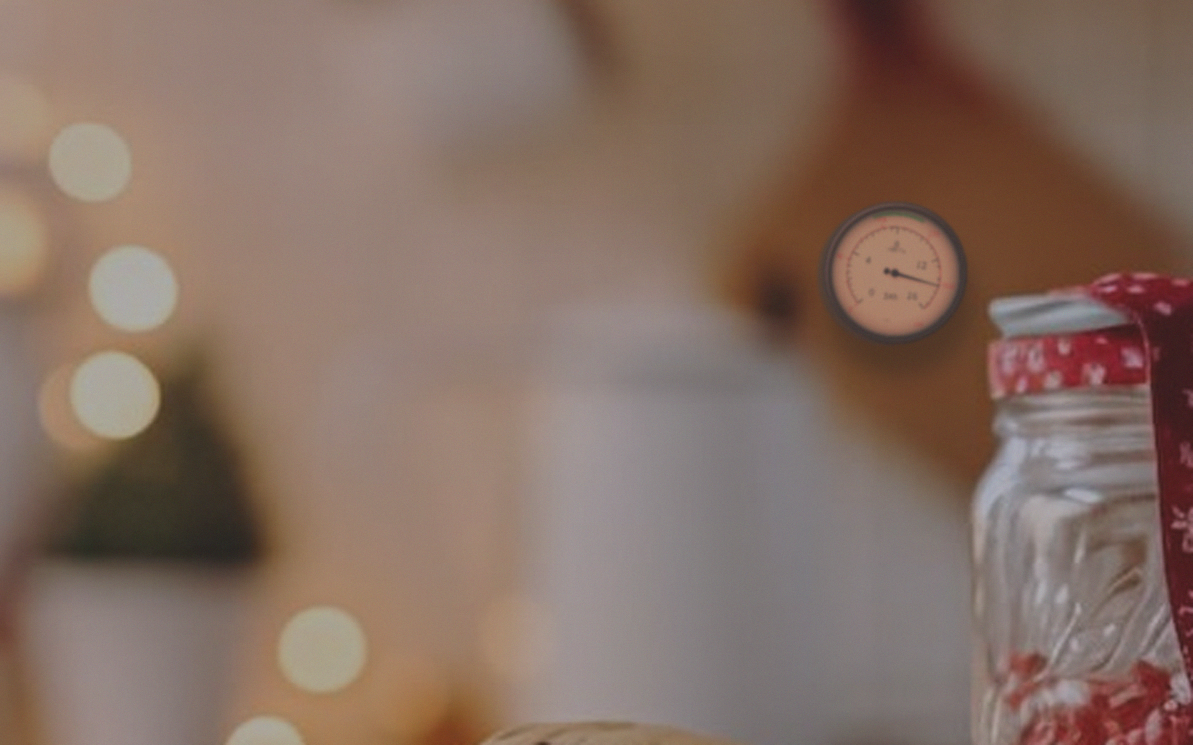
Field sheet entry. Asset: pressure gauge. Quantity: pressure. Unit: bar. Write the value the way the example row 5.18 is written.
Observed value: 14
